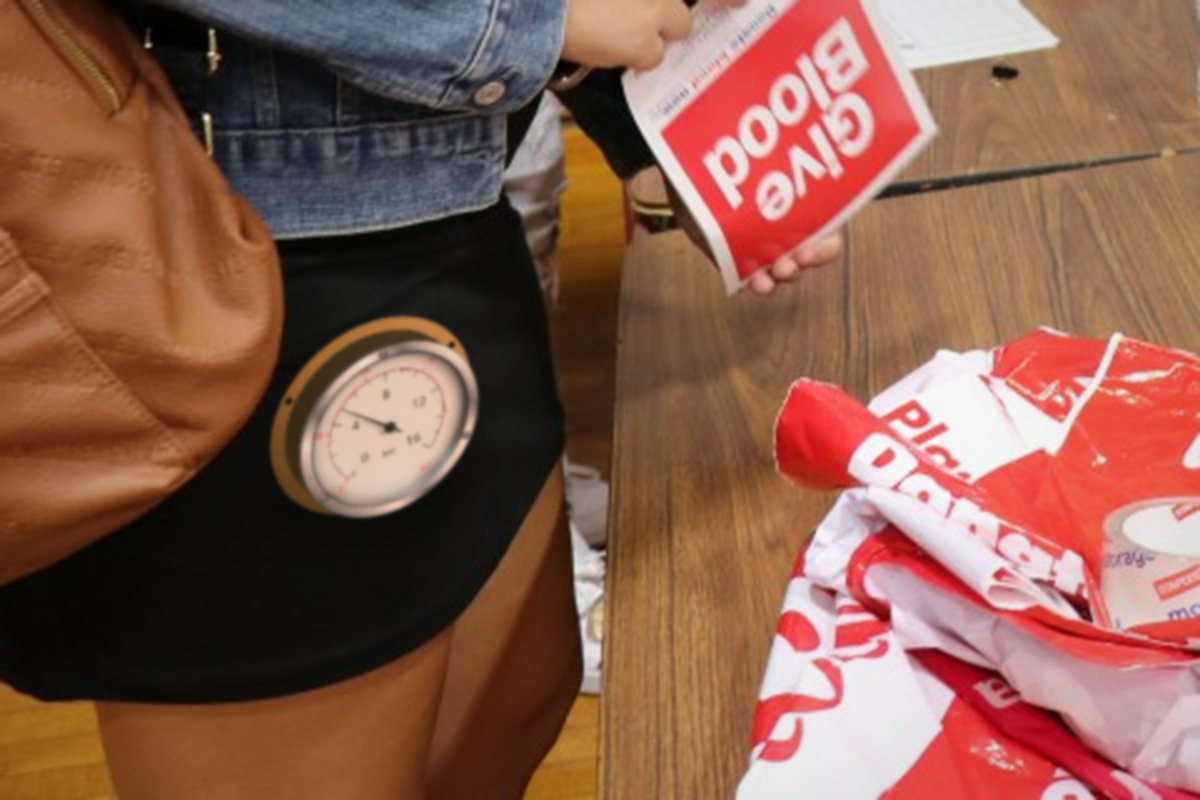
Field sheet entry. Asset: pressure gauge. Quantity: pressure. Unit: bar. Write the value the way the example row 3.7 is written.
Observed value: 5
